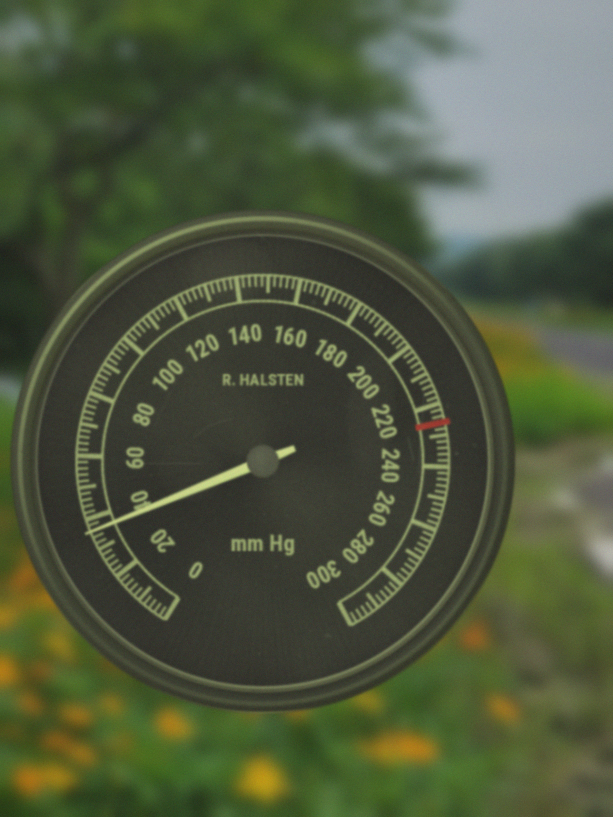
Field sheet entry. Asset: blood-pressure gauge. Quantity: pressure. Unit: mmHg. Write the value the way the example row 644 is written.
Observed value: 36
